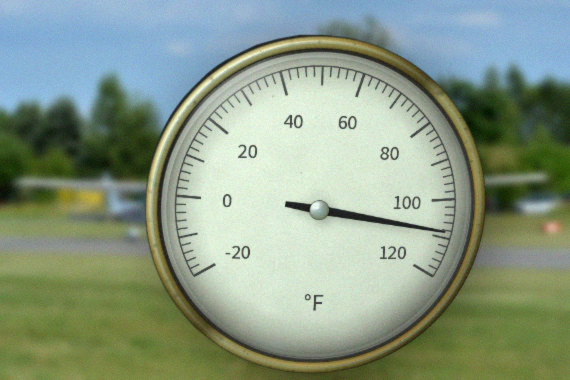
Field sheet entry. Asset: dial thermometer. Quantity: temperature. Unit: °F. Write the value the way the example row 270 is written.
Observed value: 108
